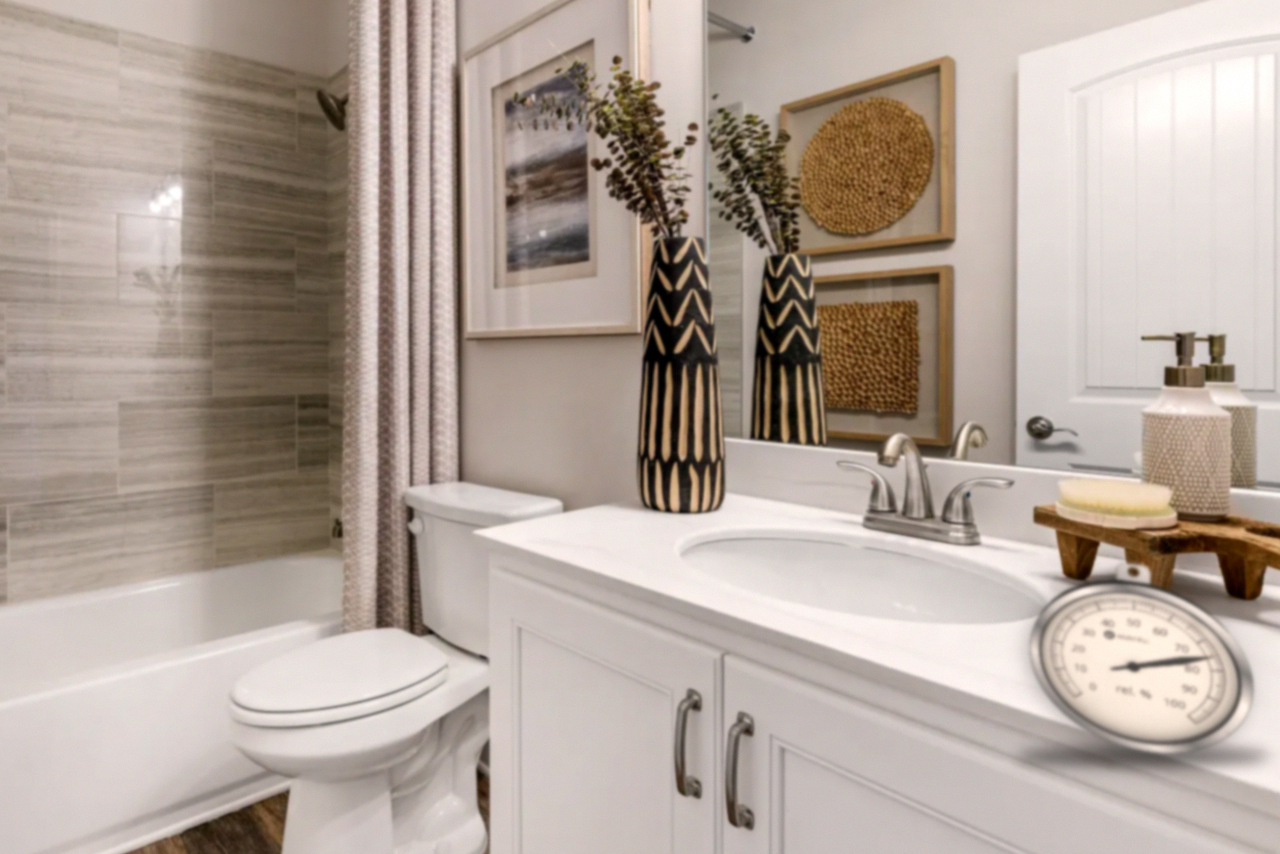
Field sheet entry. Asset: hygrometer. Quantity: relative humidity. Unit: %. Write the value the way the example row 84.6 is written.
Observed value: 75
